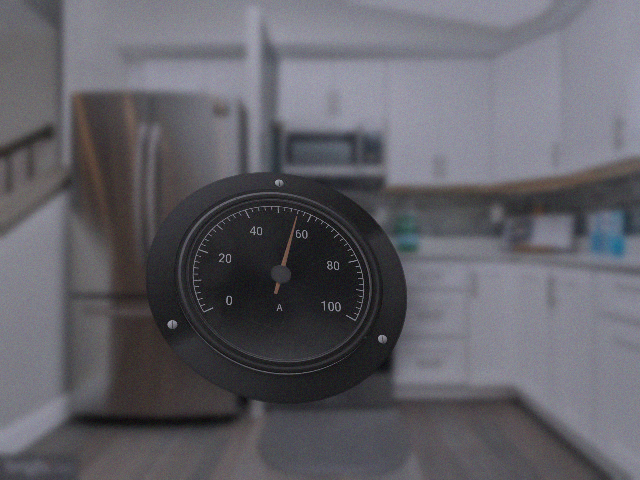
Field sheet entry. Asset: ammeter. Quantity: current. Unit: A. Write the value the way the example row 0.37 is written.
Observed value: 56
